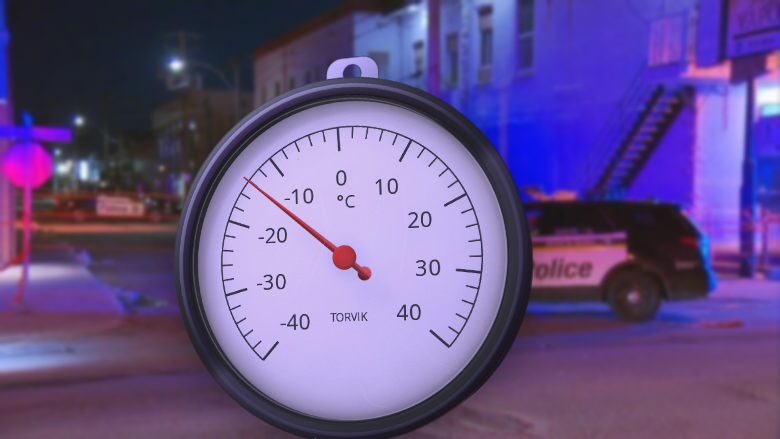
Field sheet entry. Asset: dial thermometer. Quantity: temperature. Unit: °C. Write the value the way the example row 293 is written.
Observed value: -14
